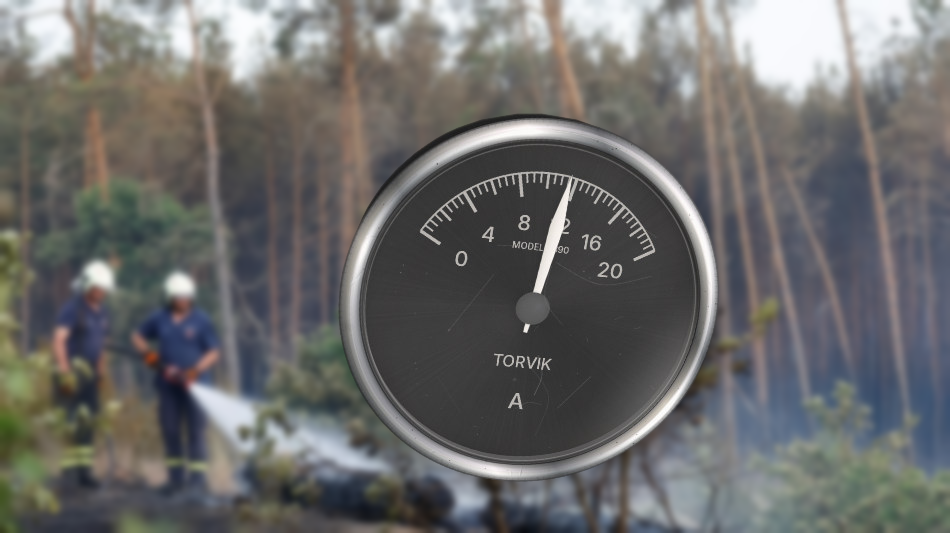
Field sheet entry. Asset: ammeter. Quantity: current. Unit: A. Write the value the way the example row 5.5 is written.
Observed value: 11.5
